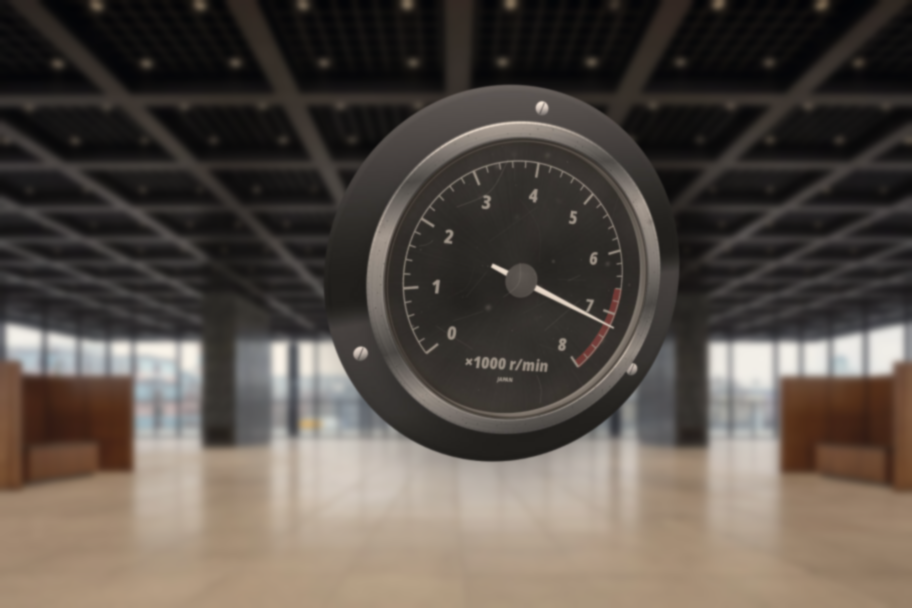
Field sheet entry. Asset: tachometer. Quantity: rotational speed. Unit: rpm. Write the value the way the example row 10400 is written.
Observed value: 7200
